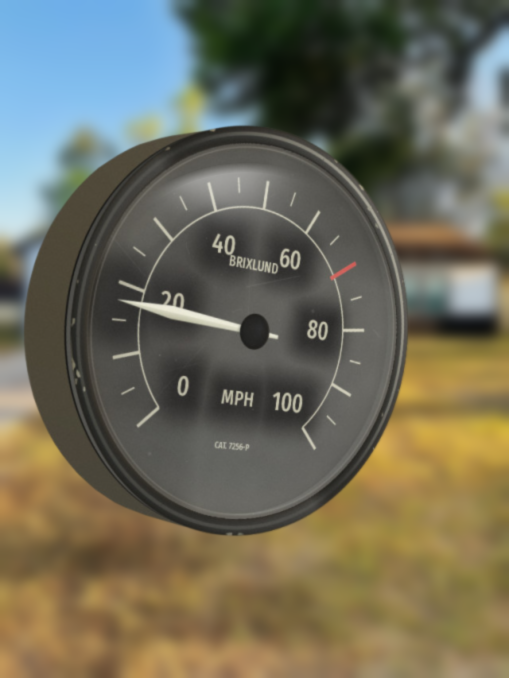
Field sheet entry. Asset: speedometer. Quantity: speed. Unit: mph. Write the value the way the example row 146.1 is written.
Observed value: 17.5
